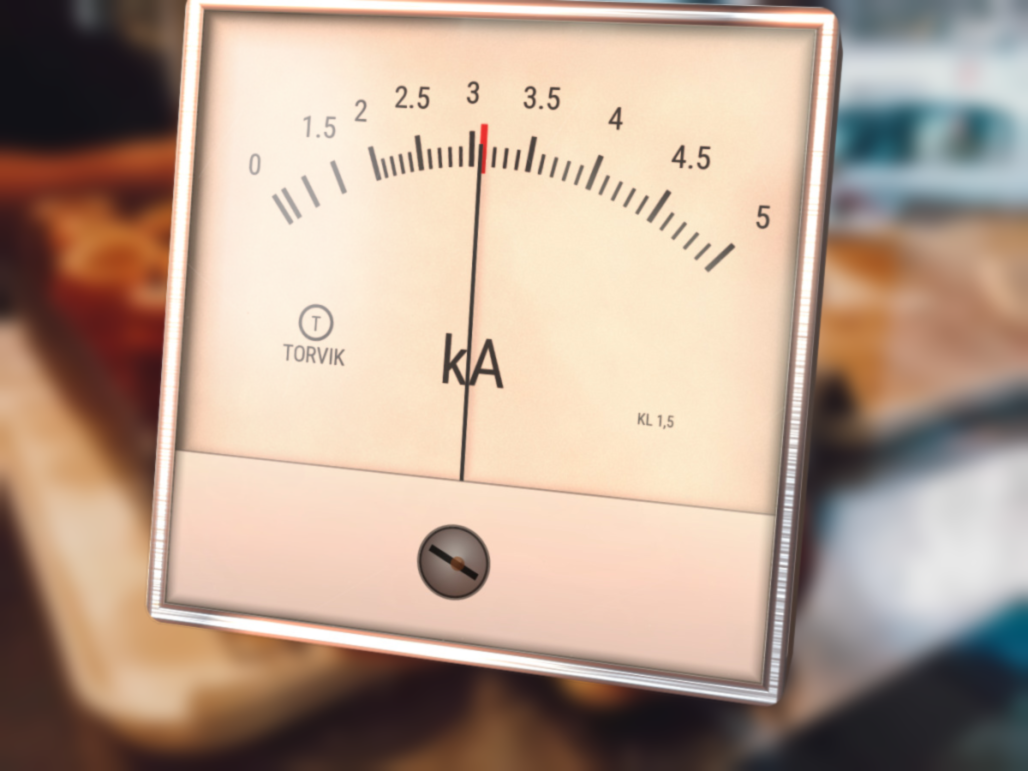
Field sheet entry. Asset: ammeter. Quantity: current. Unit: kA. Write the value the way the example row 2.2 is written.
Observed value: 3.1
